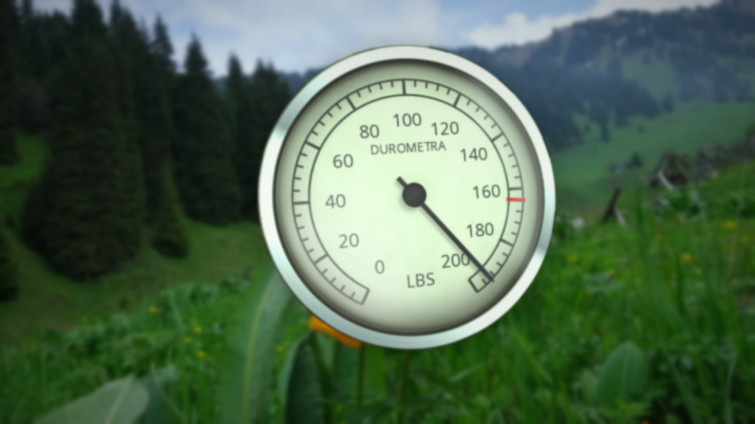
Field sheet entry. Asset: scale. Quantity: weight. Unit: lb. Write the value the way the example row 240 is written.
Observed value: 194
